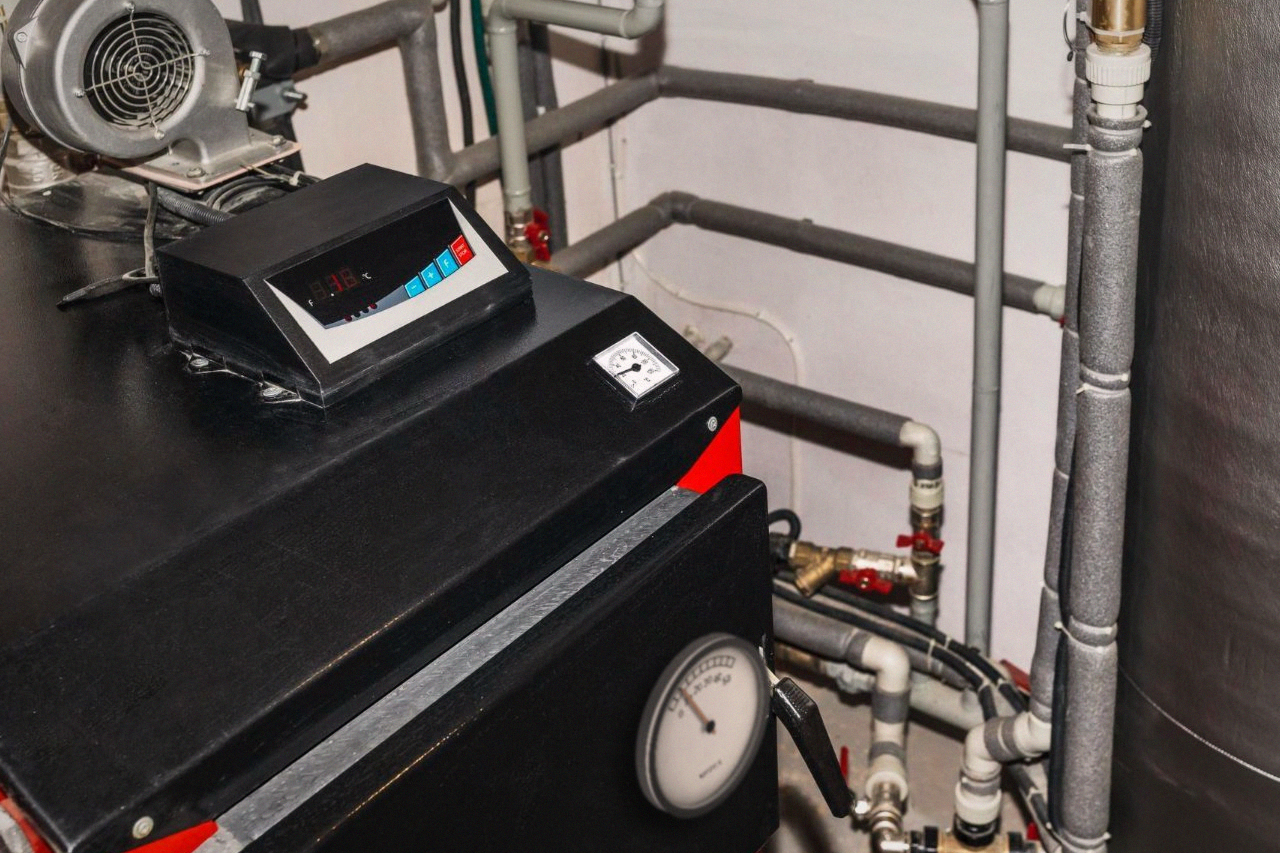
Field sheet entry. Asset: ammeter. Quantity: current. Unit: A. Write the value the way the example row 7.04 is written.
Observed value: 10
